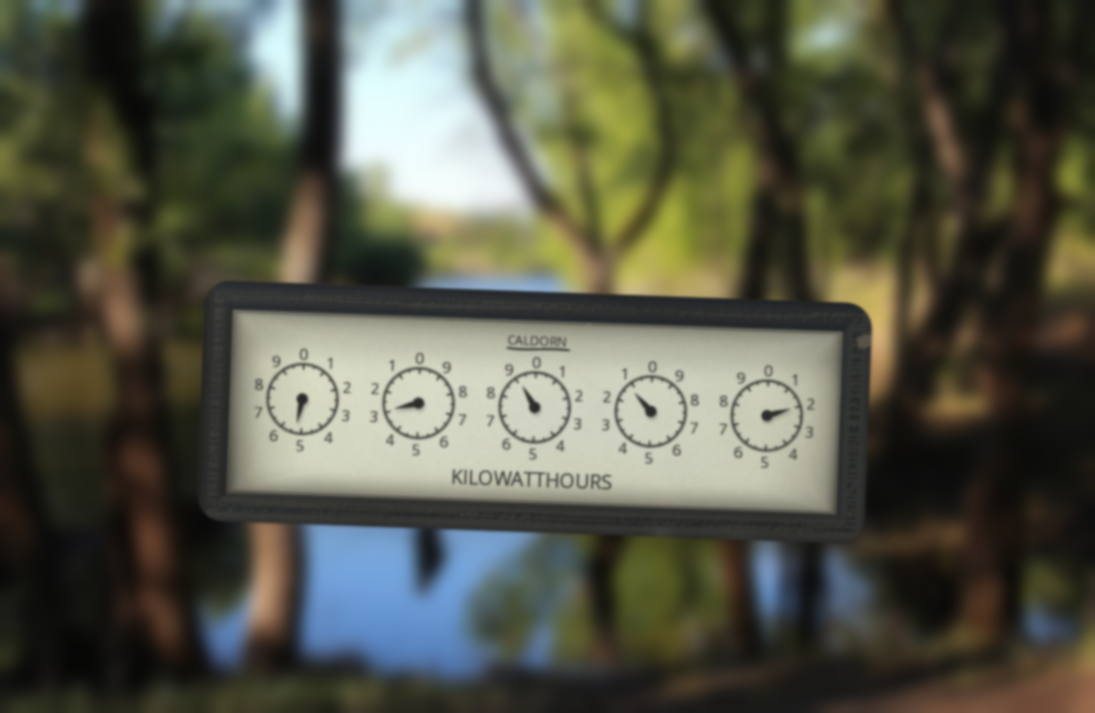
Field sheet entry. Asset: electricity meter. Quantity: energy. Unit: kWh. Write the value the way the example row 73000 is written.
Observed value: 52912
